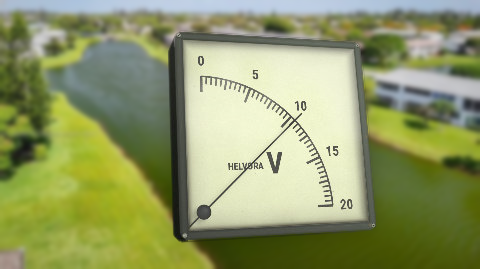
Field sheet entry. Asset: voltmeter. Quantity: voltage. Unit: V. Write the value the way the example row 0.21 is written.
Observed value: 10.5
